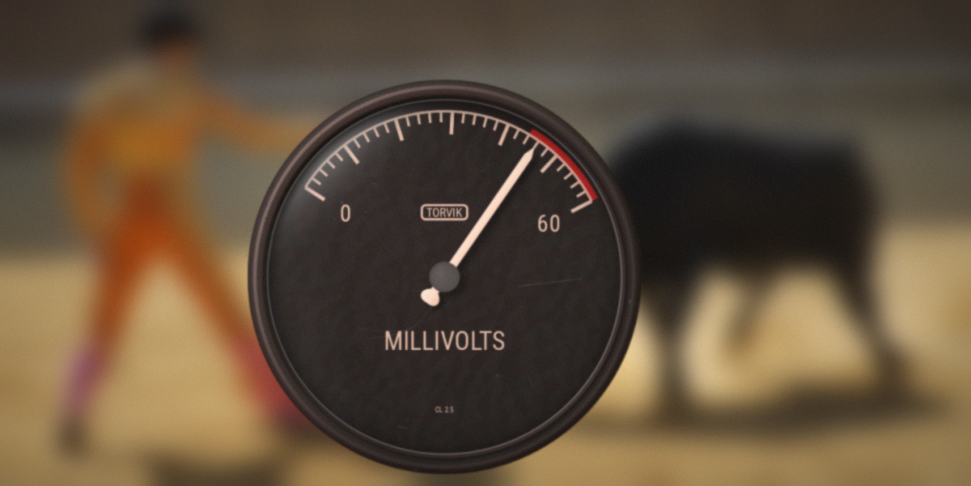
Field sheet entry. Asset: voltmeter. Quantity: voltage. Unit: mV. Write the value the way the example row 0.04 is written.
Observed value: 46
